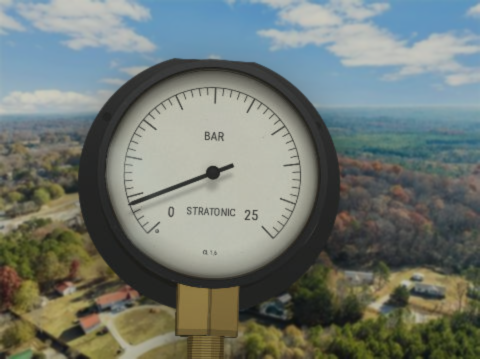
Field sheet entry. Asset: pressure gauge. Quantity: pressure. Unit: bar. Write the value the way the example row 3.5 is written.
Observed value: 2
